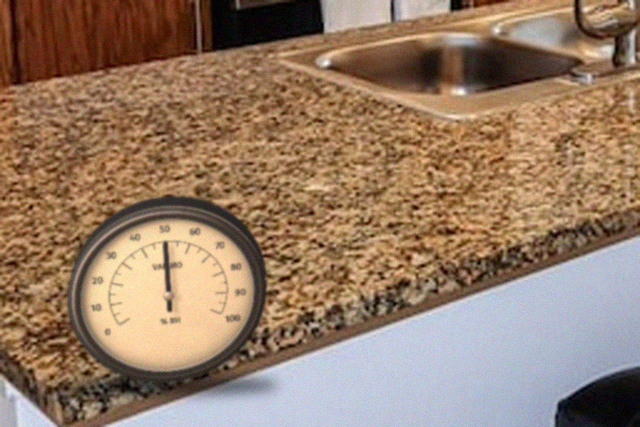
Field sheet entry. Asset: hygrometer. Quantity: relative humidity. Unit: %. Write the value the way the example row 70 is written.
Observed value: 50
